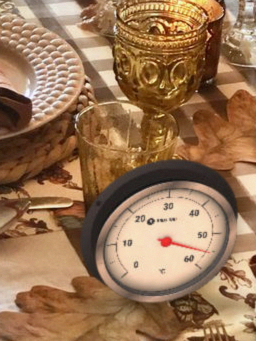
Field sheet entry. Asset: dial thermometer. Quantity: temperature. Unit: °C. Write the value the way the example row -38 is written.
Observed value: 55
